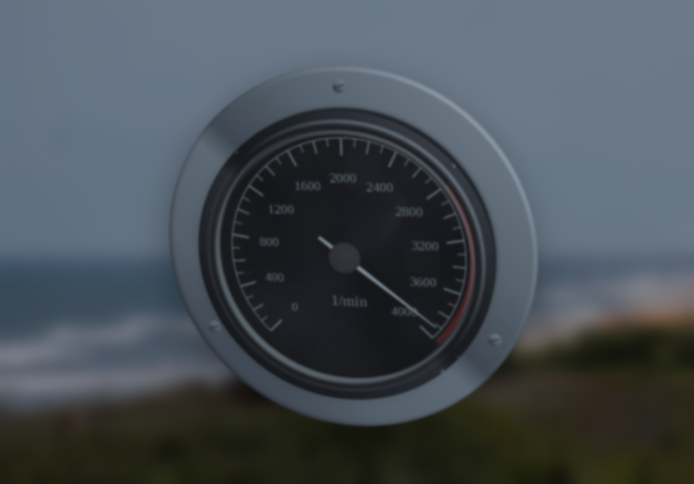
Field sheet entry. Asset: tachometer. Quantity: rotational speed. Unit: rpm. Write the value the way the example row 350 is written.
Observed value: 3900
